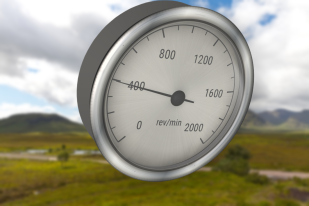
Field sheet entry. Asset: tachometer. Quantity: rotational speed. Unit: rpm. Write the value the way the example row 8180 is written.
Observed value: 400
